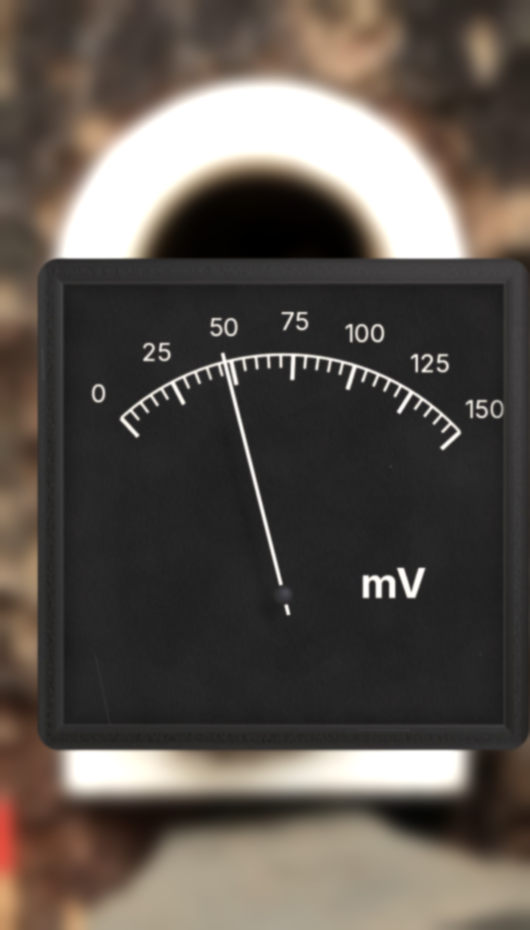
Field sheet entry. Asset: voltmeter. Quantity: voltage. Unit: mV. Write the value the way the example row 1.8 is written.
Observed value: 47.5
